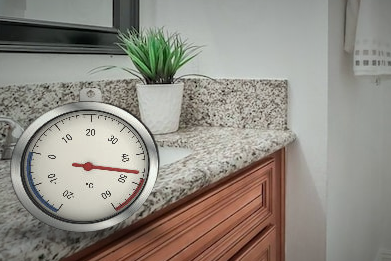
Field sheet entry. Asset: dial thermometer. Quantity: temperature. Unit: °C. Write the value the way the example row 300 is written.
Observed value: 46
